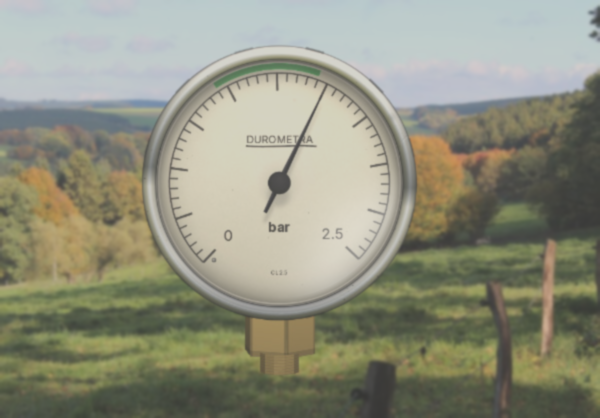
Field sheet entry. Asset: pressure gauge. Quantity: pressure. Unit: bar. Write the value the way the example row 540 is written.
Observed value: 1.5
